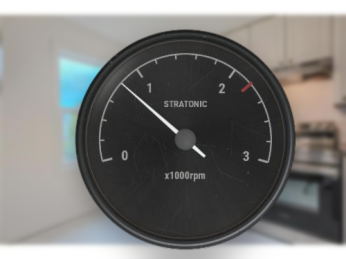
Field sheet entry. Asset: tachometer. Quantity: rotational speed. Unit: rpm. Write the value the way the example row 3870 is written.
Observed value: 800
